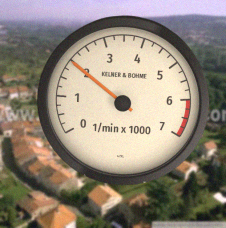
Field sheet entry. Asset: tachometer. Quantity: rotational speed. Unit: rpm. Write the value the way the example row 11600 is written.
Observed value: 2000
